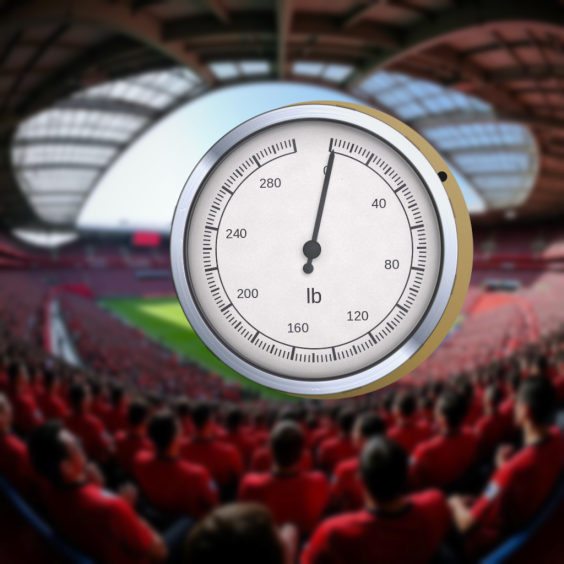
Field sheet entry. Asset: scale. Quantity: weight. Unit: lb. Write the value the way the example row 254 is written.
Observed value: 2
